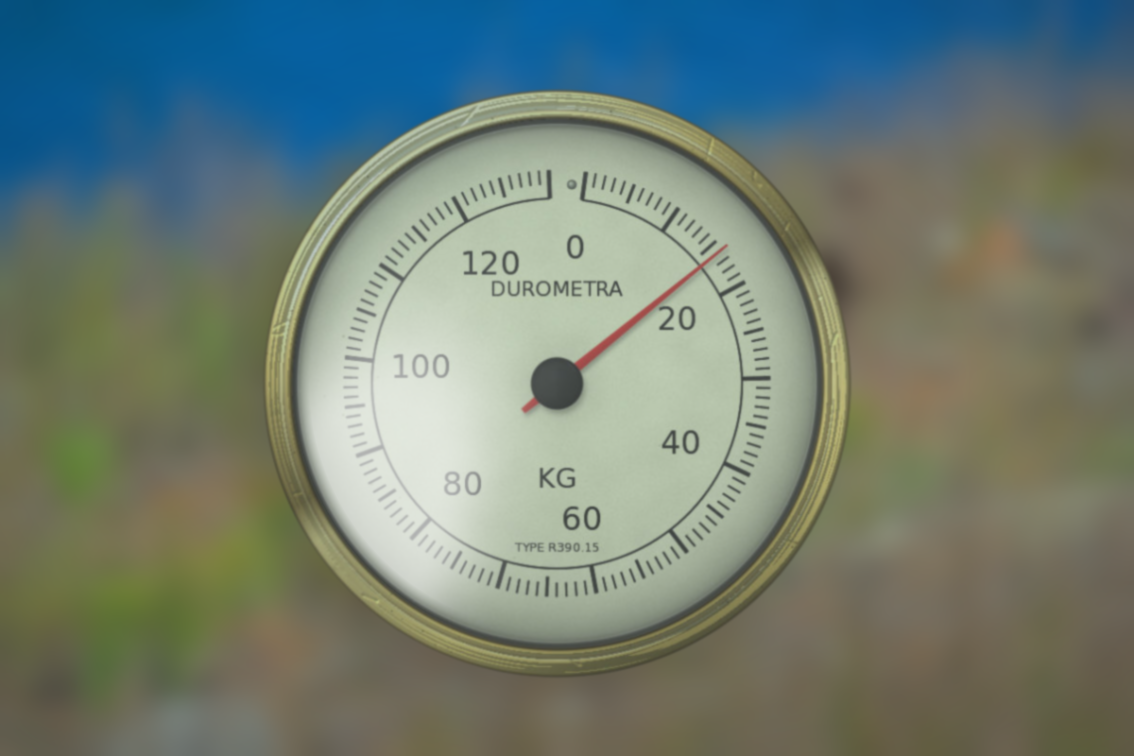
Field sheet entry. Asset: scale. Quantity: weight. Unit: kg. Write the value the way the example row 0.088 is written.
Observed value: 16
